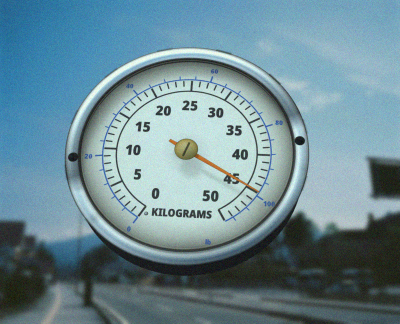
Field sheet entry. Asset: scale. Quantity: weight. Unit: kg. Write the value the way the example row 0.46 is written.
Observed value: 45
